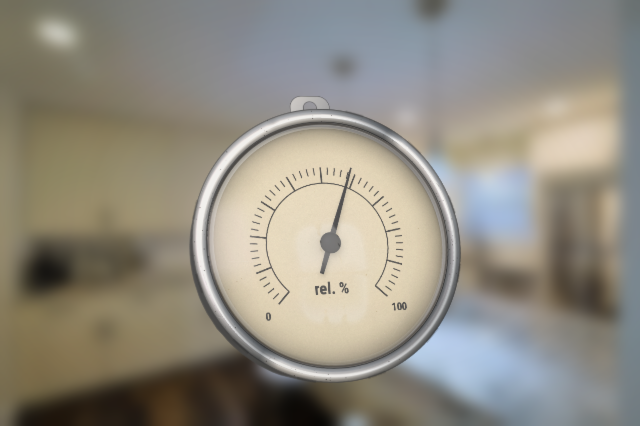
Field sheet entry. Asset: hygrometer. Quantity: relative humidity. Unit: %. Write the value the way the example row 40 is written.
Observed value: 58
